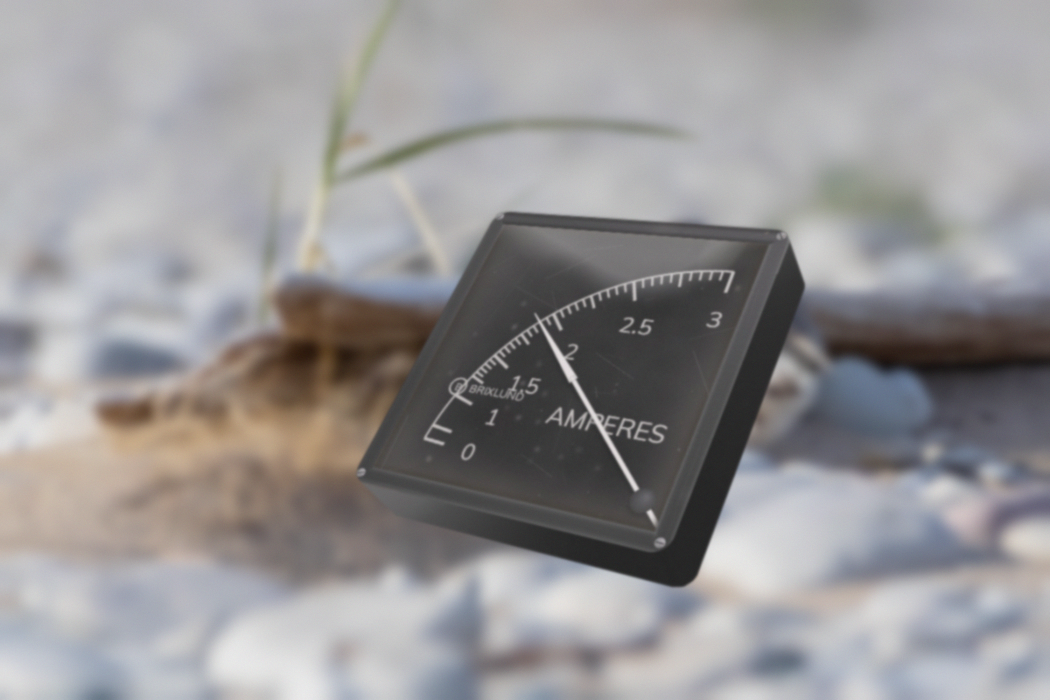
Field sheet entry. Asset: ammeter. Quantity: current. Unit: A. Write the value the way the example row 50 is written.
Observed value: 1.9
